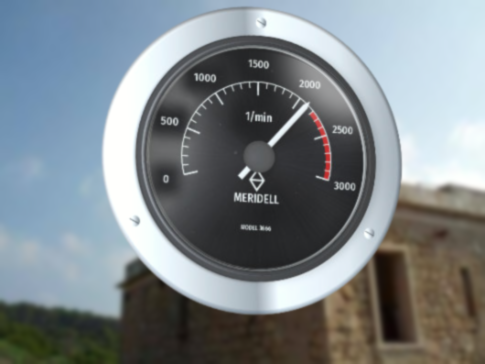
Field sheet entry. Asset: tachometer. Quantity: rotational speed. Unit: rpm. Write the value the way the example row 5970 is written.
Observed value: 2100
